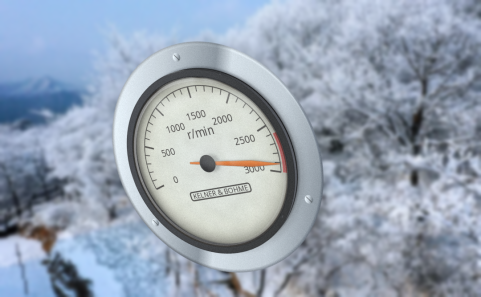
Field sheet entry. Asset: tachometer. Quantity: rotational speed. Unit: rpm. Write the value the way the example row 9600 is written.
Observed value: 2900
